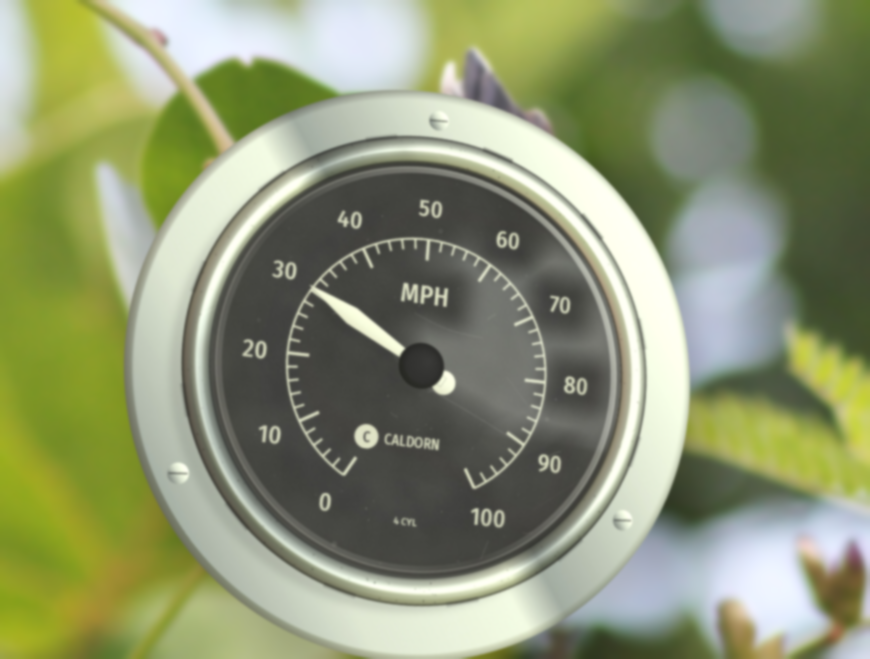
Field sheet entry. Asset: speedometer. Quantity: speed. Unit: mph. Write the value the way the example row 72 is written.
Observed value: 30
